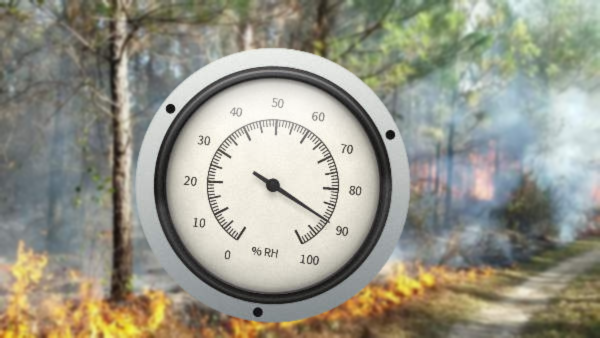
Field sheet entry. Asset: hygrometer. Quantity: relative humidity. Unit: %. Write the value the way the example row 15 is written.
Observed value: 90
